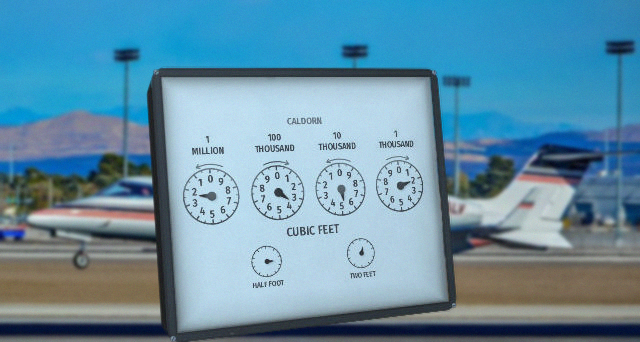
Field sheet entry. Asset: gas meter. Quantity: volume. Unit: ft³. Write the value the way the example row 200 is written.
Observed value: 235200
